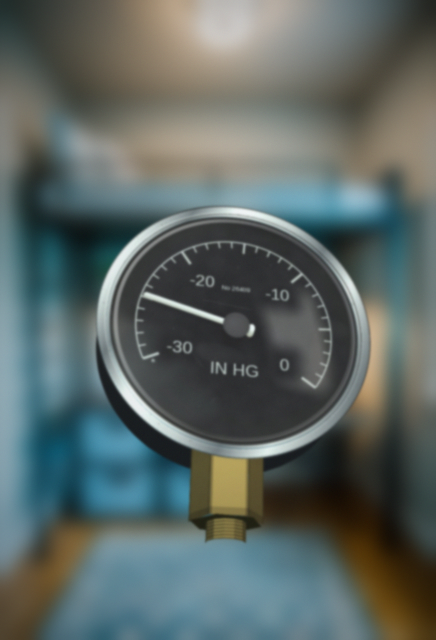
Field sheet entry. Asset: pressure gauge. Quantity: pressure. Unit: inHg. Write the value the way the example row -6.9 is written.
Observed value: -25
